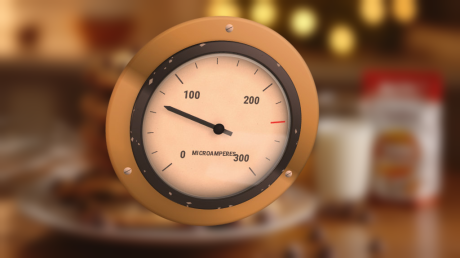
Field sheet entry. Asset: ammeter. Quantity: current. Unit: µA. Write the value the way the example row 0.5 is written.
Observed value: 70
